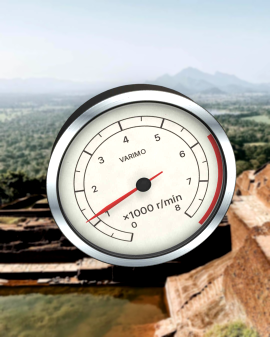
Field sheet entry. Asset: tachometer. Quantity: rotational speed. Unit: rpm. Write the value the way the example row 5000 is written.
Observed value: 1250
